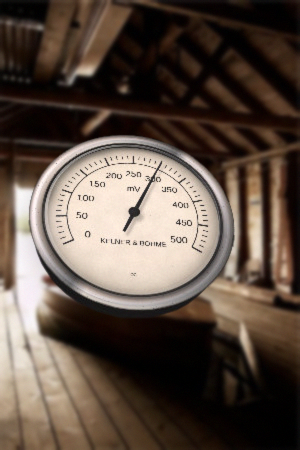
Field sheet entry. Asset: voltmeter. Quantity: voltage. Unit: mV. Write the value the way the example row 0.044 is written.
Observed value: 300
